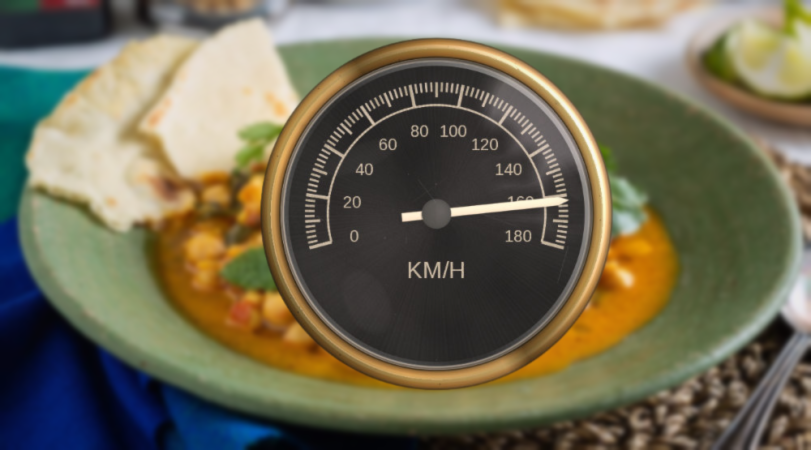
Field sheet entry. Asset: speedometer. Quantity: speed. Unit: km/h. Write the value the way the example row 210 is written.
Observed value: 162
